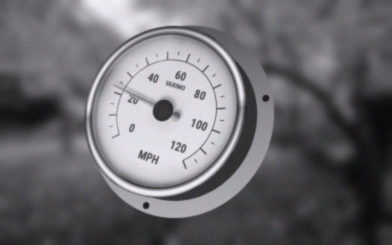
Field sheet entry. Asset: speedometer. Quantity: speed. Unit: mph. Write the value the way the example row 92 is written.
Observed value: 22.5
